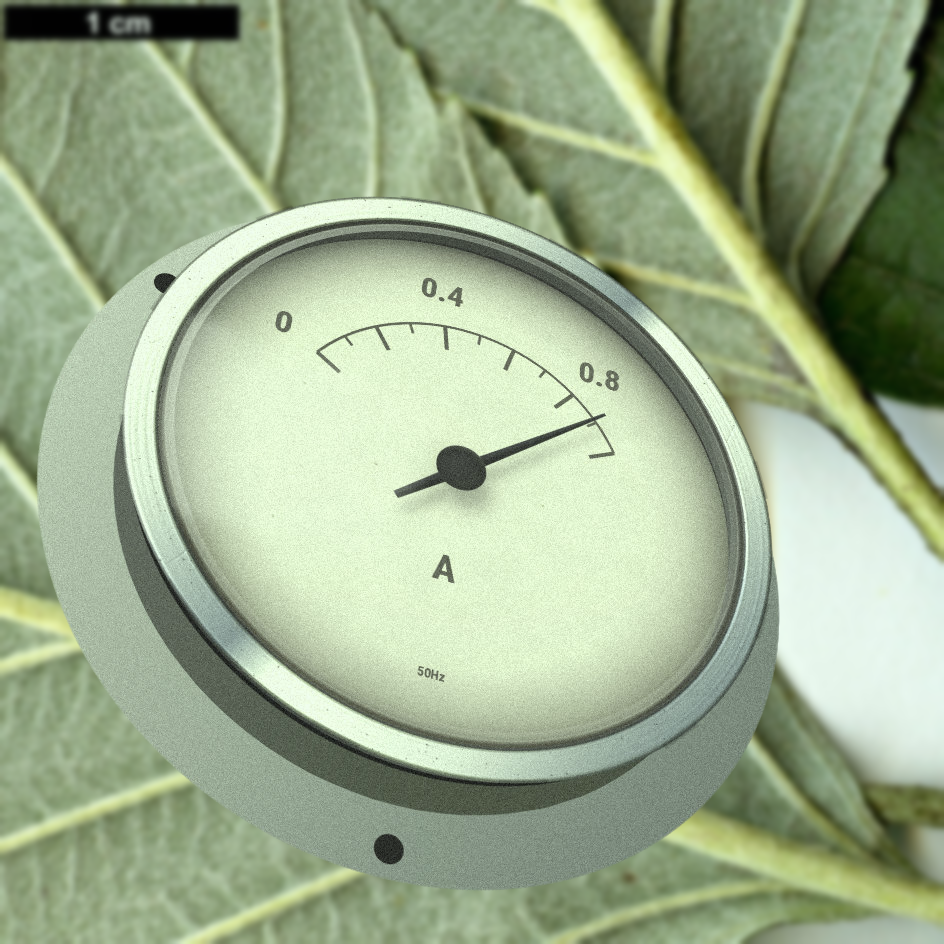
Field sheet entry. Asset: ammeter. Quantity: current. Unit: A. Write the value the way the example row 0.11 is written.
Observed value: 0.9
